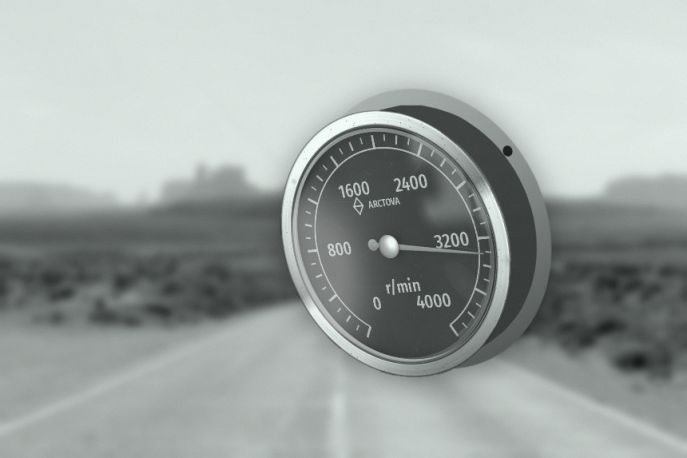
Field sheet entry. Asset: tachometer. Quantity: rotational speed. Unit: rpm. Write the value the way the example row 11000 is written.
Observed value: 3300
